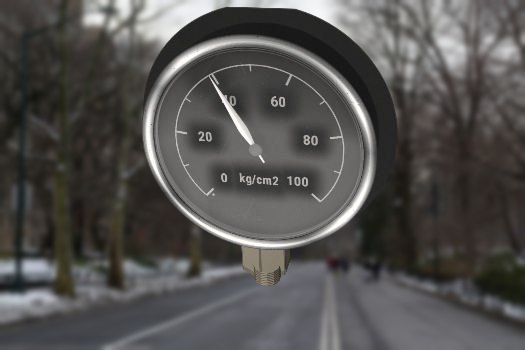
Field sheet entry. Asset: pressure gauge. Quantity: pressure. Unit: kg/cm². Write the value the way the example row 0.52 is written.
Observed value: 40
